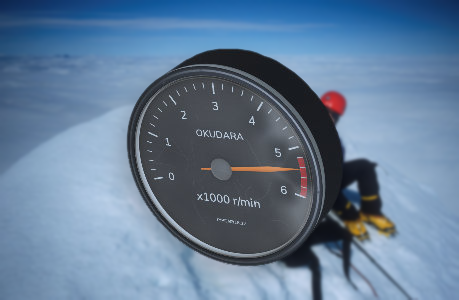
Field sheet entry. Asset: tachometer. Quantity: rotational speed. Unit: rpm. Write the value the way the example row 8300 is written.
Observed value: 5400
